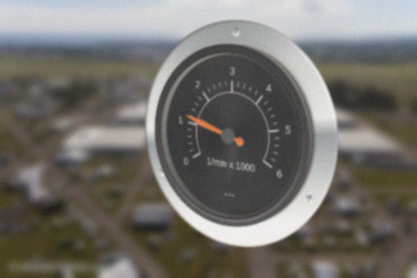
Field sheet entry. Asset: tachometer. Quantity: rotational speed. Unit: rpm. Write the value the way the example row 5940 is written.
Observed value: 1200
